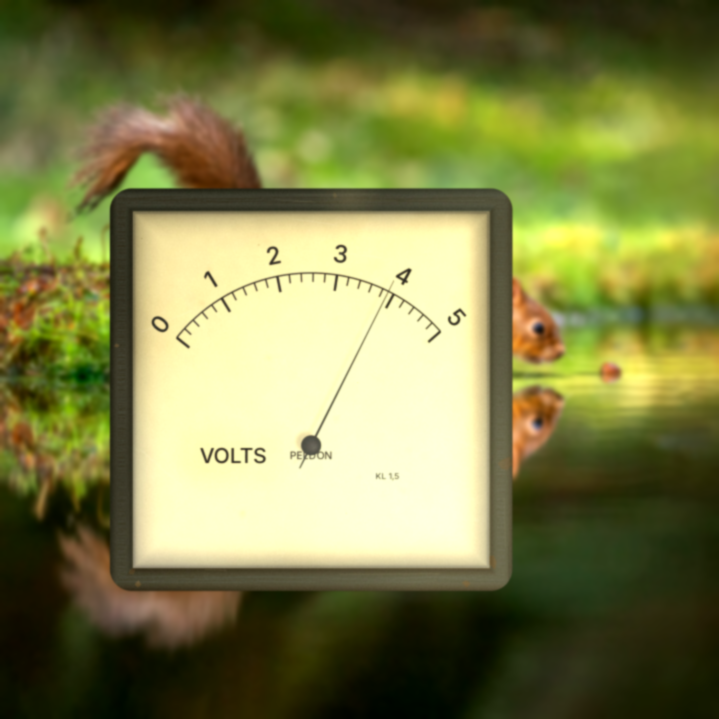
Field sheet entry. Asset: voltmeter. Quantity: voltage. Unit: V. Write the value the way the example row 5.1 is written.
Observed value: 3.9
